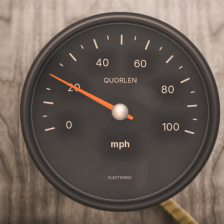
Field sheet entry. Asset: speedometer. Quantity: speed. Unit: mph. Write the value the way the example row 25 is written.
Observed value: 20
